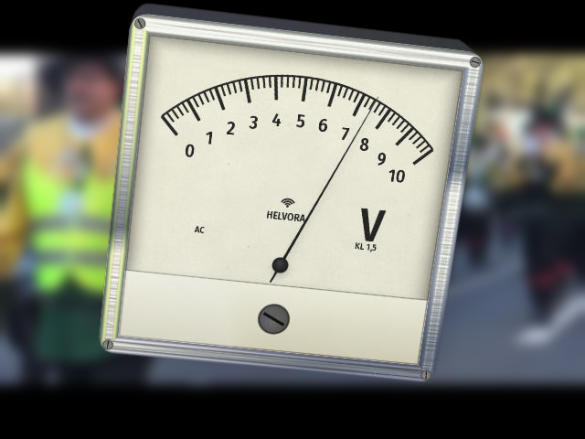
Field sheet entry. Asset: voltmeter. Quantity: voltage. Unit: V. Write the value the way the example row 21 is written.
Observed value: 7.4
